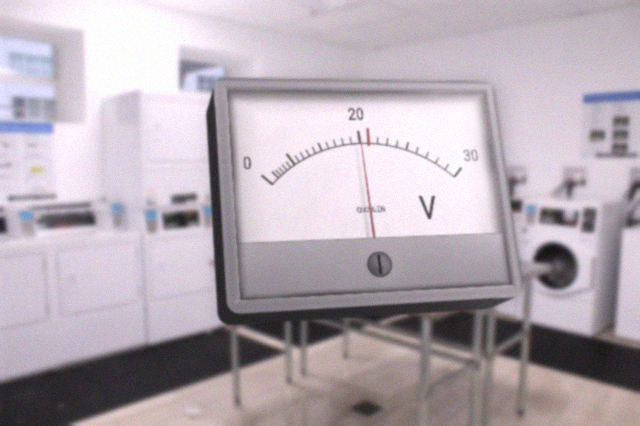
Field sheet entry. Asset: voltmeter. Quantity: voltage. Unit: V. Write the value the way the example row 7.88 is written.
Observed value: 20
